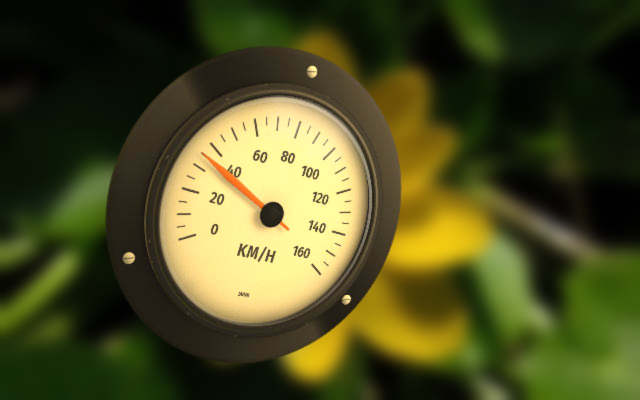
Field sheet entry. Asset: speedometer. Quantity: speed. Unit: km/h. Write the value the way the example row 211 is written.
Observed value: 35
